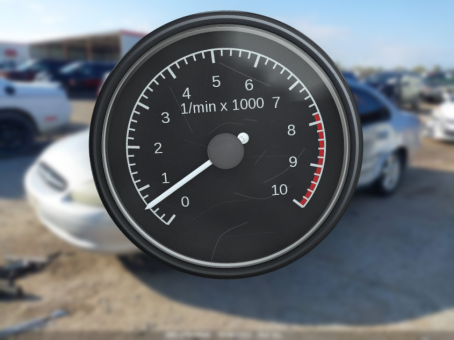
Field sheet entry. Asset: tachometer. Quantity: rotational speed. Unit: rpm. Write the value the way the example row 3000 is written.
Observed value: 600
